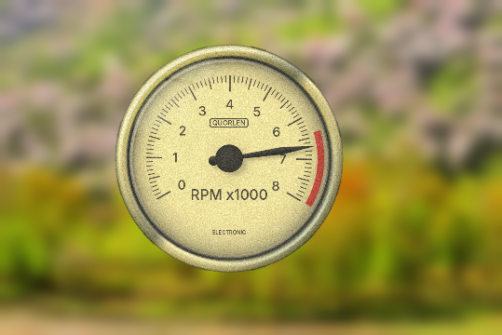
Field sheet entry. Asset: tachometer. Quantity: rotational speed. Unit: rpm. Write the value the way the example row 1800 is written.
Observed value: 6700
